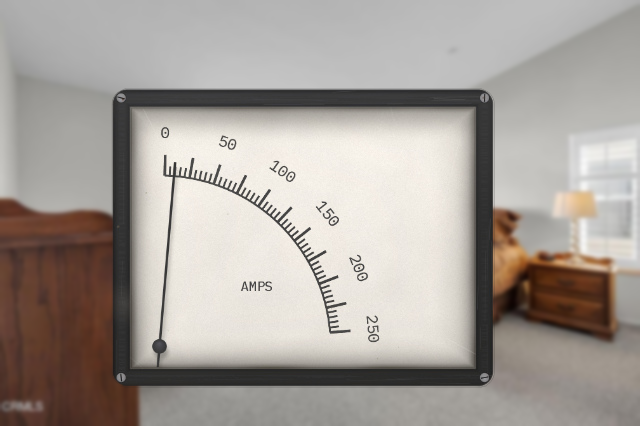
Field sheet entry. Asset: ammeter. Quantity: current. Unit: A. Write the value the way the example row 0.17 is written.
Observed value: 10
